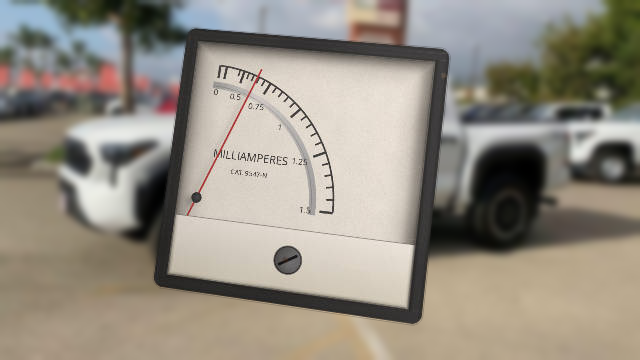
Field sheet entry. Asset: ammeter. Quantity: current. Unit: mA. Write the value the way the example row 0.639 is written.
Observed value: 0.65
